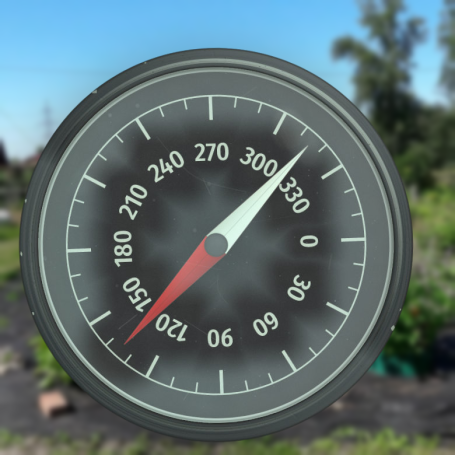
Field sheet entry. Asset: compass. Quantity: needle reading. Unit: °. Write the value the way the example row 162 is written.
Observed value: 135
